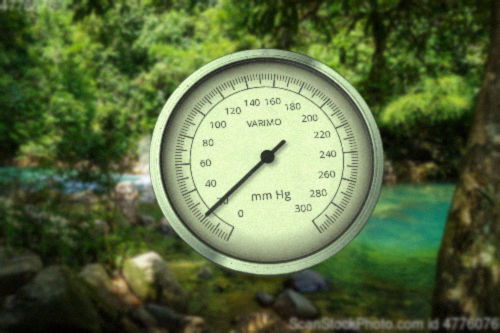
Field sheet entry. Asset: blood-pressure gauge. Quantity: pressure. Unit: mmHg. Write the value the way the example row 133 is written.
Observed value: 20
